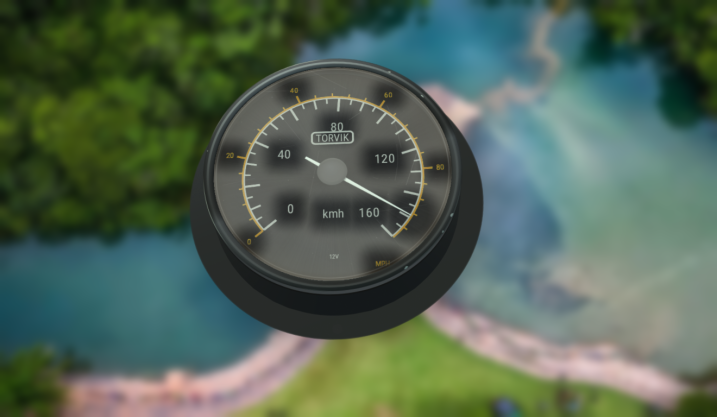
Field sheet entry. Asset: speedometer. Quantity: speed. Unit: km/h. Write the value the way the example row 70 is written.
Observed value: 150
